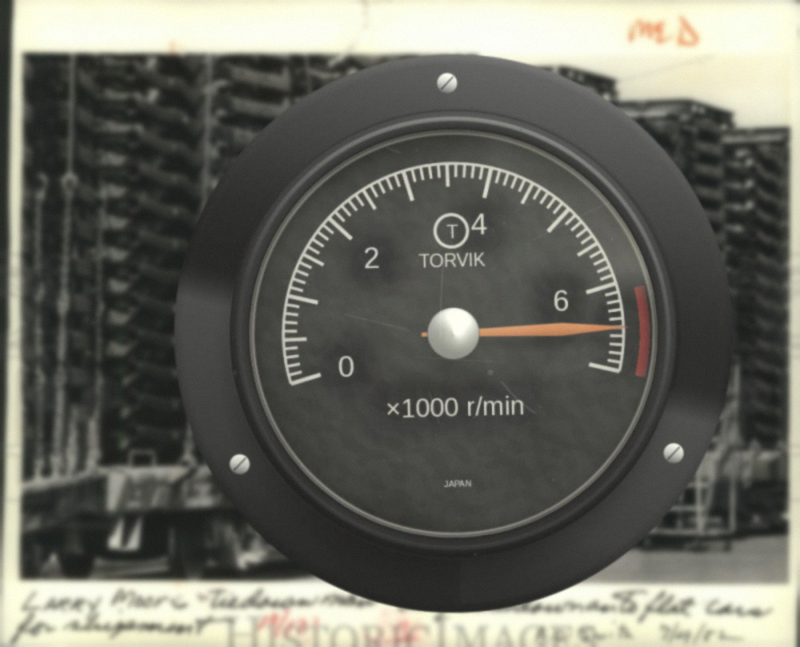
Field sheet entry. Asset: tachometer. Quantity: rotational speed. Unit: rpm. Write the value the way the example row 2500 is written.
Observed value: 6500
